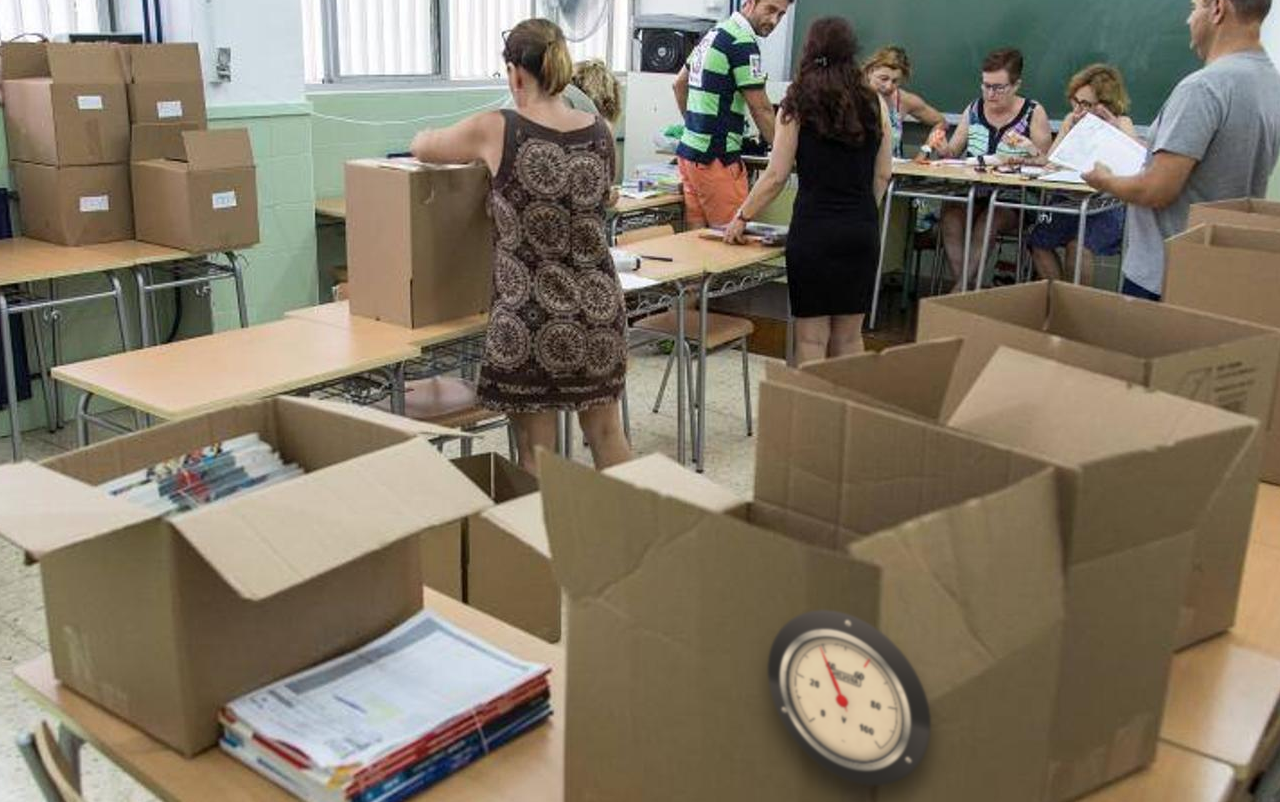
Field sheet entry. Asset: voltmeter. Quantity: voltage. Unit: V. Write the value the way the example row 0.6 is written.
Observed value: 40
